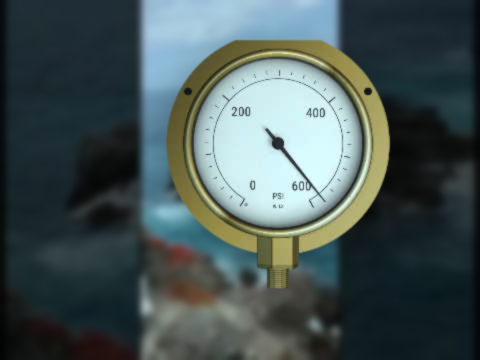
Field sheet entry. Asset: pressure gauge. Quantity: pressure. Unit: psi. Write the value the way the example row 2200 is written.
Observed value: 580
